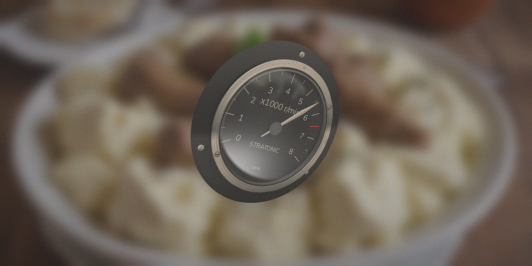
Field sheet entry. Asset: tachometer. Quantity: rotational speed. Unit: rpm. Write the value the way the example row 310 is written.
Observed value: 5500
